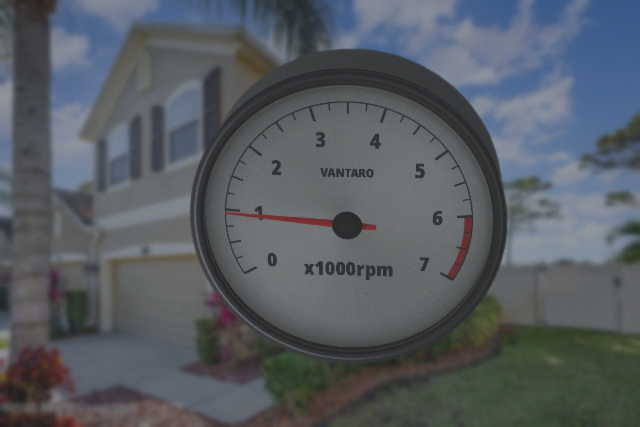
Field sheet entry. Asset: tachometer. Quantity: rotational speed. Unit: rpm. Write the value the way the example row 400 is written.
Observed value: 1000
